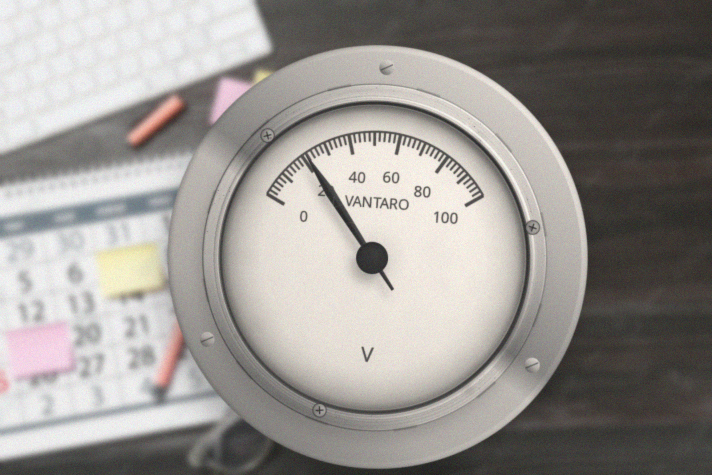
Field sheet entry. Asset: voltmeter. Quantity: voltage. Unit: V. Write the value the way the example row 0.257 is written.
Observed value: 22
